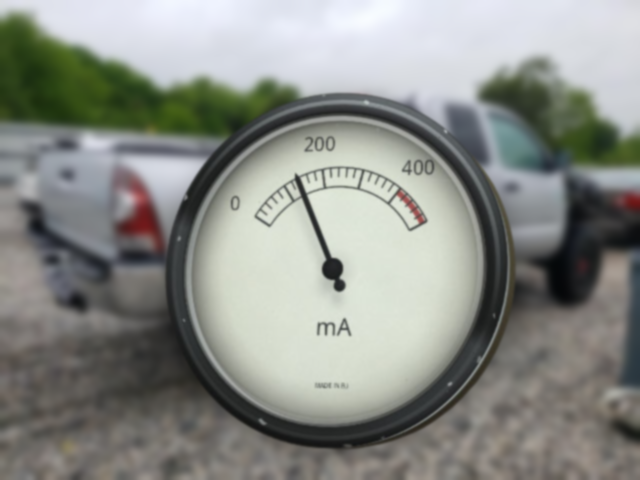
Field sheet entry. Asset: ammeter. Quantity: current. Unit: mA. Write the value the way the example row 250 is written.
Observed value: 140
